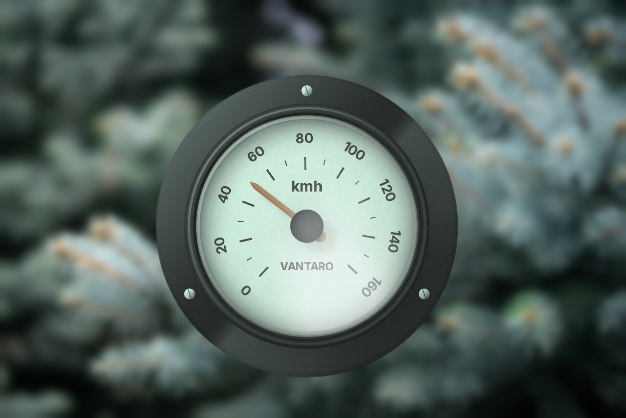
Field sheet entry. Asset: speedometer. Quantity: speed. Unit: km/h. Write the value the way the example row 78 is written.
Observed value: 50
